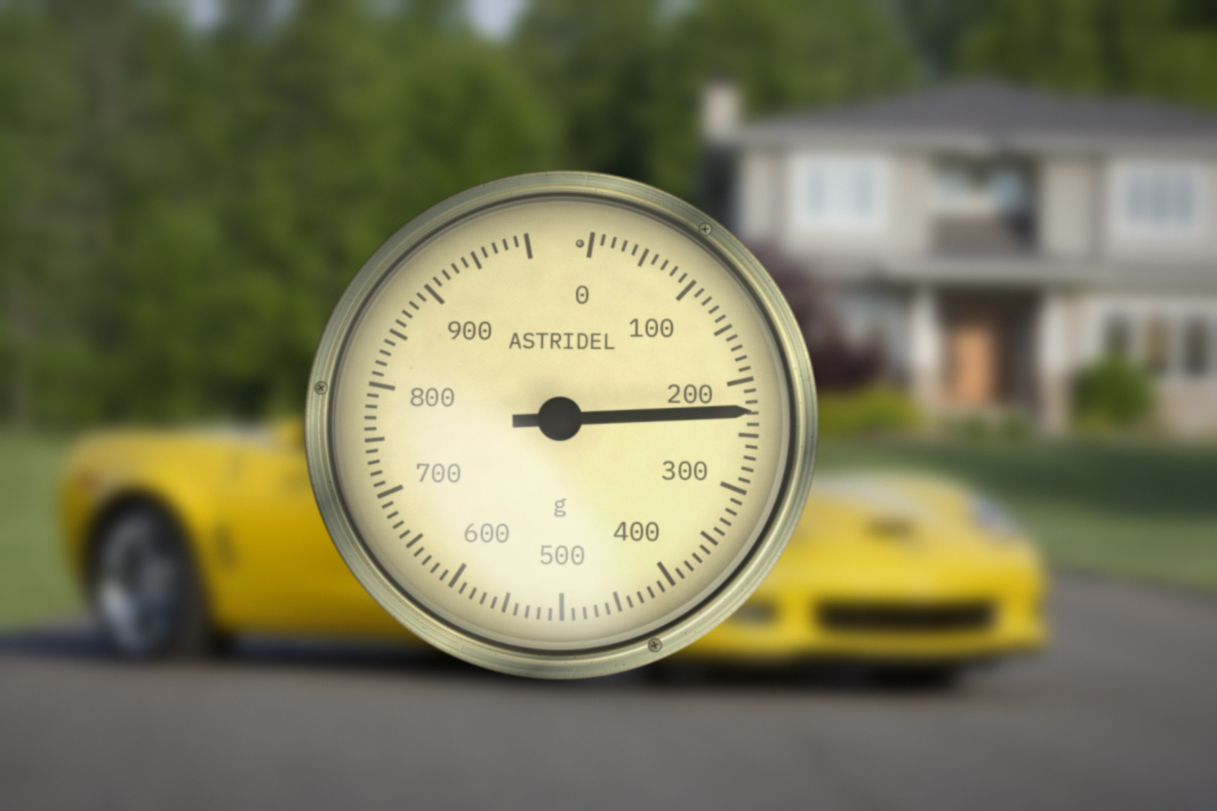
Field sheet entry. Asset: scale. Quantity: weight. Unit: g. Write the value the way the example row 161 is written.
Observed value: 230
